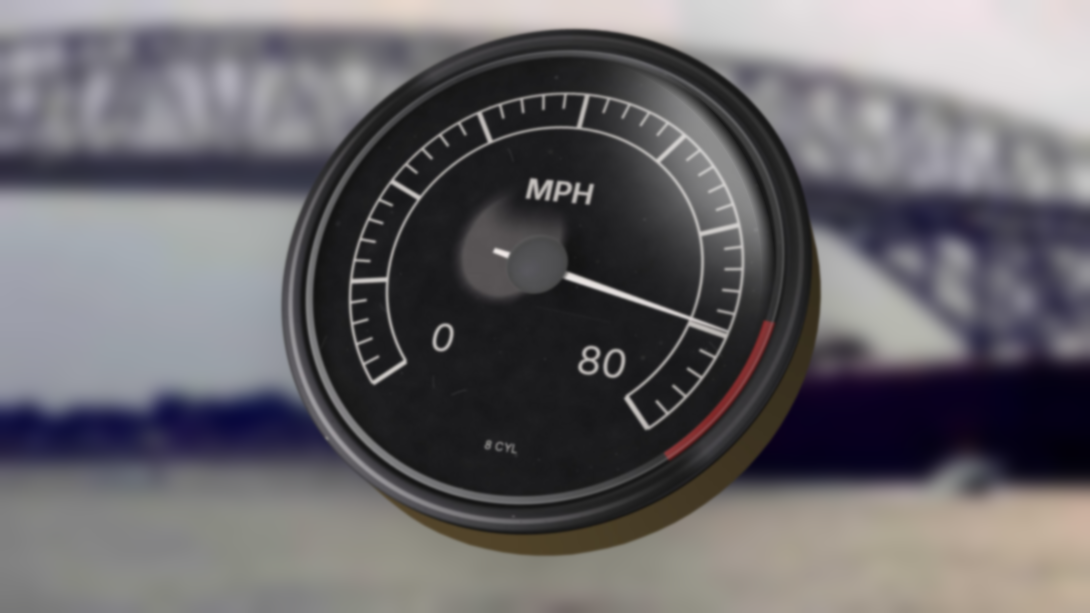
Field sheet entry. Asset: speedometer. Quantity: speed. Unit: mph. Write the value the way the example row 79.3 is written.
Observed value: 70
